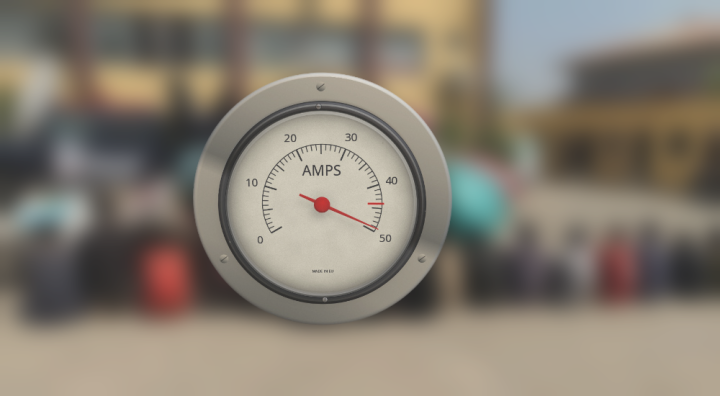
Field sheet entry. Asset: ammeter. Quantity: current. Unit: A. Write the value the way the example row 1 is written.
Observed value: 49
